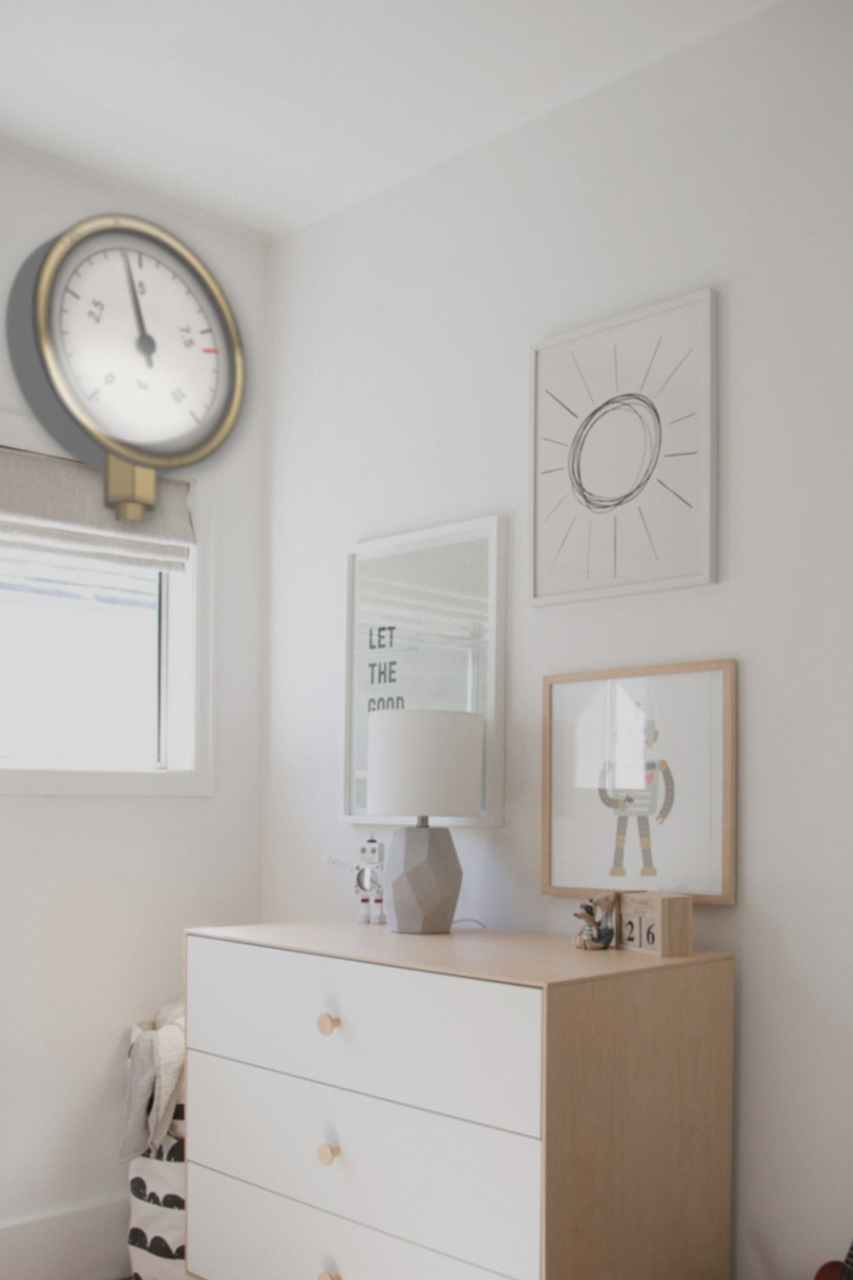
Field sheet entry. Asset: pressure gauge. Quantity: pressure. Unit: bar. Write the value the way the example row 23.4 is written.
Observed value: 4.5
